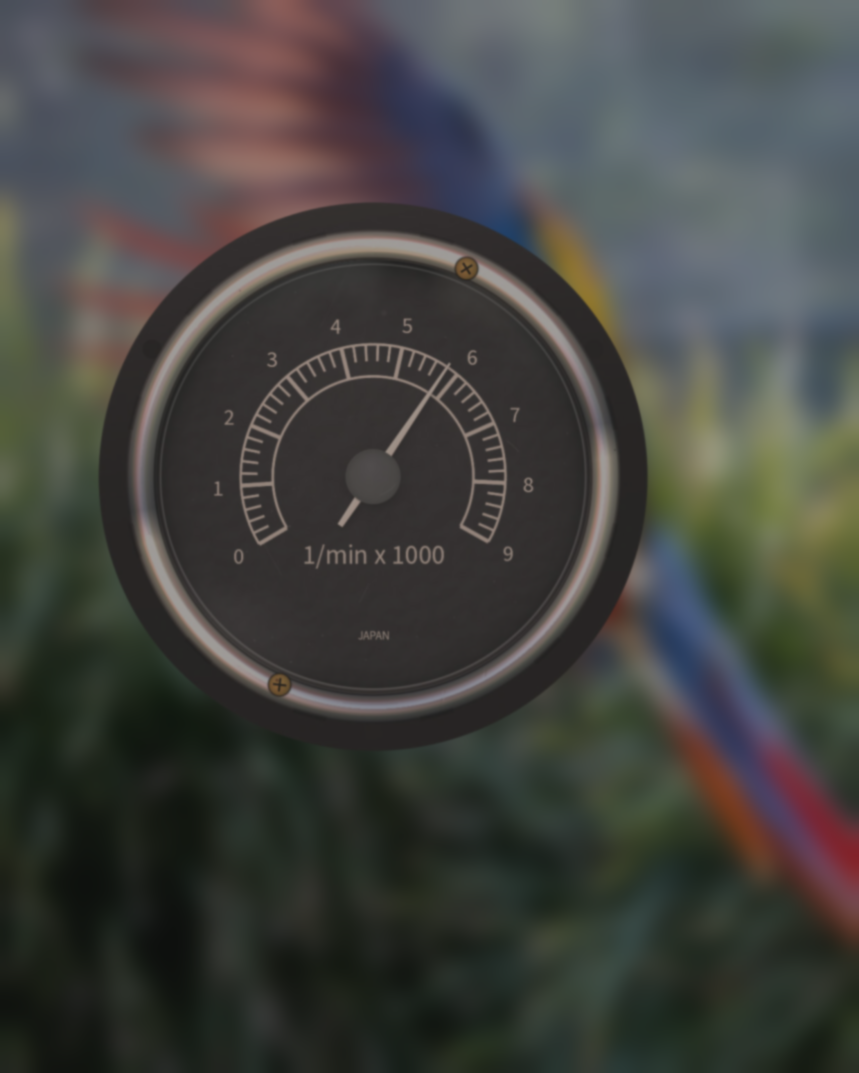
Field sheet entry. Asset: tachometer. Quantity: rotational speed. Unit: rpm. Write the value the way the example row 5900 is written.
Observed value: 5800
